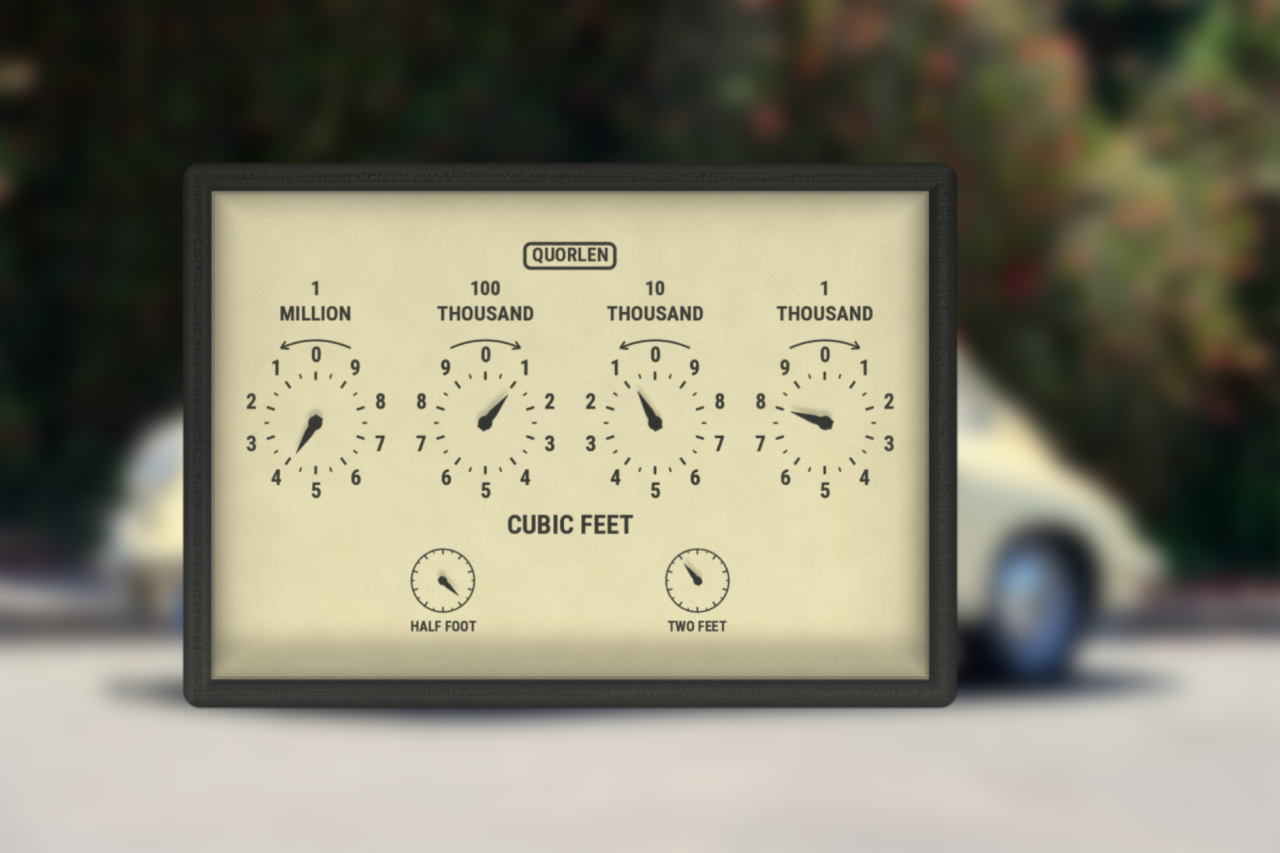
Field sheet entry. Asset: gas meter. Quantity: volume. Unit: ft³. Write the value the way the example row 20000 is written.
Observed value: 410800
